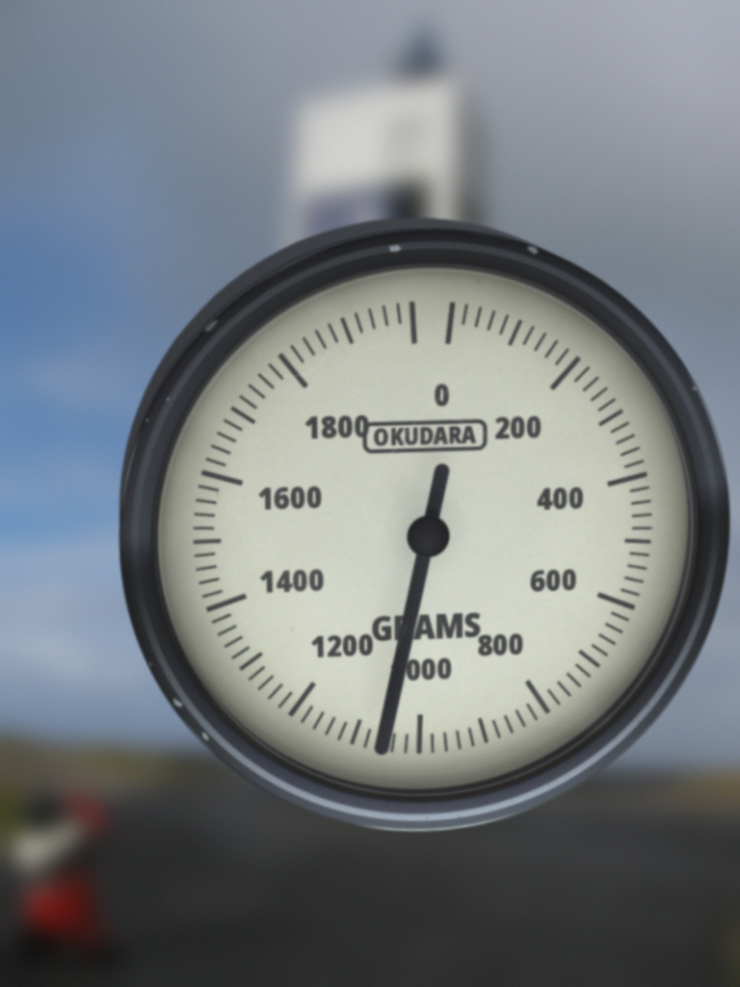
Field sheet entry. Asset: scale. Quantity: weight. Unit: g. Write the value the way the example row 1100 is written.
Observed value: 1060
